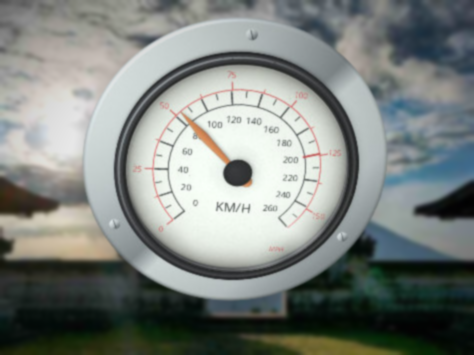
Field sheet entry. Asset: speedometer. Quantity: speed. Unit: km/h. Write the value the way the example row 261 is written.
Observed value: 85
